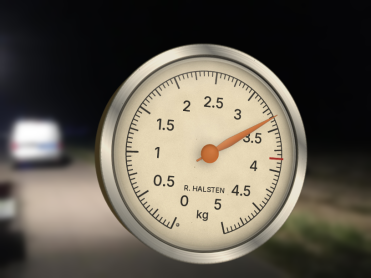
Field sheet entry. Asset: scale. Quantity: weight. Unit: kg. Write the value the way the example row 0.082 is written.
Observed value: 3.35
